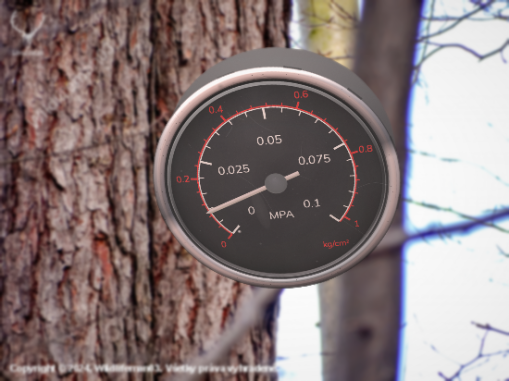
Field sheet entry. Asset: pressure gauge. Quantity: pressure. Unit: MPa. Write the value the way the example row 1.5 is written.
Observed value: 0.01
